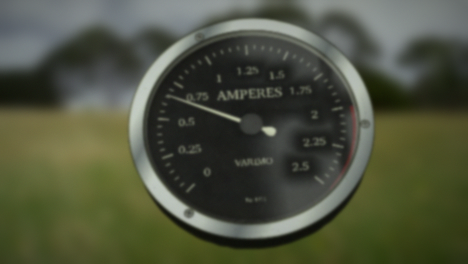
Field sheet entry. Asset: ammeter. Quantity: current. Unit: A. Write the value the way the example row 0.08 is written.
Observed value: 0.65
